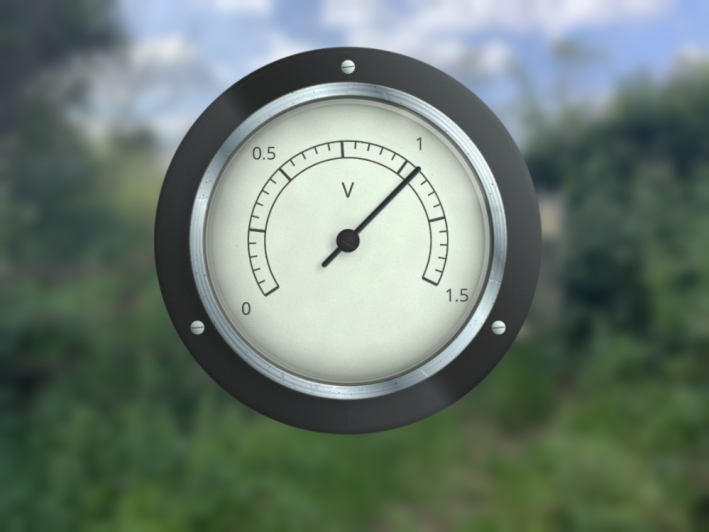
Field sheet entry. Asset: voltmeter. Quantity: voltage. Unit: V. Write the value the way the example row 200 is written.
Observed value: 1.05
